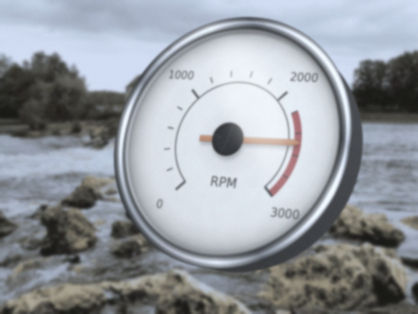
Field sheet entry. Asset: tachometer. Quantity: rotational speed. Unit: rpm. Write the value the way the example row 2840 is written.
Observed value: 2500
